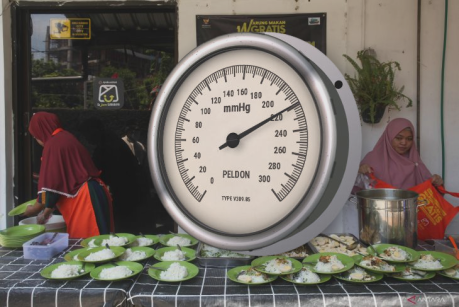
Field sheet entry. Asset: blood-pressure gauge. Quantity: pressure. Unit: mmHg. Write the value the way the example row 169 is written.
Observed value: 220
